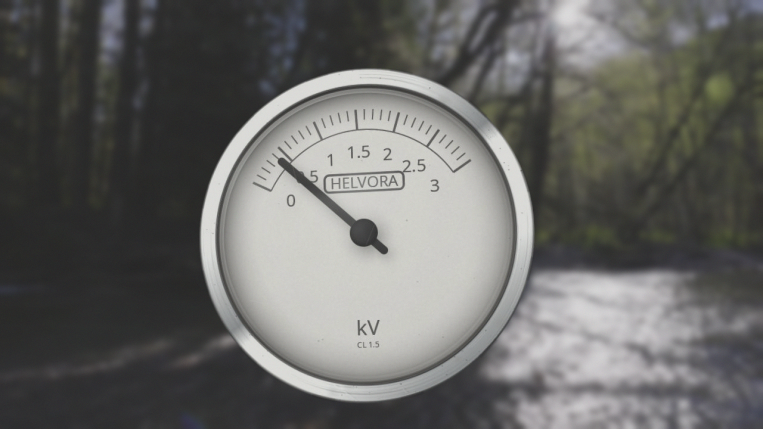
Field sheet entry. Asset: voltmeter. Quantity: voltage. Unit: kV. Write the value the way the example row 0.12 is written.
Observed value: 0.4
